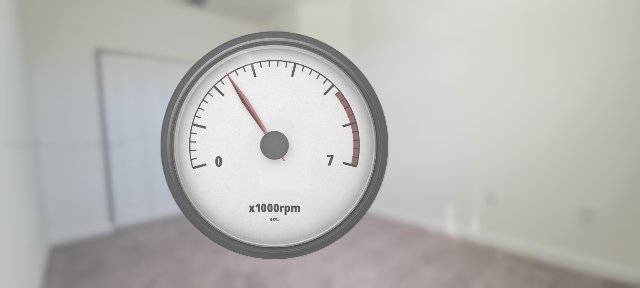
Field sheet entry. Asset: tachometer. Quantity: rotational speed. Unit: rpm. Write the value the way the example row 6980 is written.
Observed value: 2400
